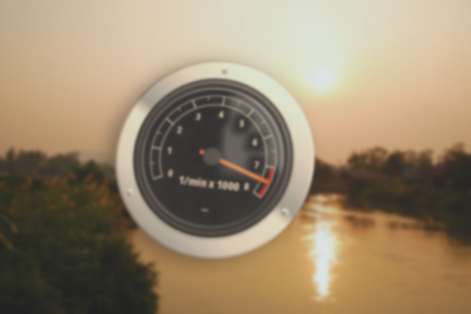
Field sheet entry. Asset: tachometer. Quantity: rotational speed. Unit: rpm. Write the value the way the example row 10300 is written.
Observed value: 7500
